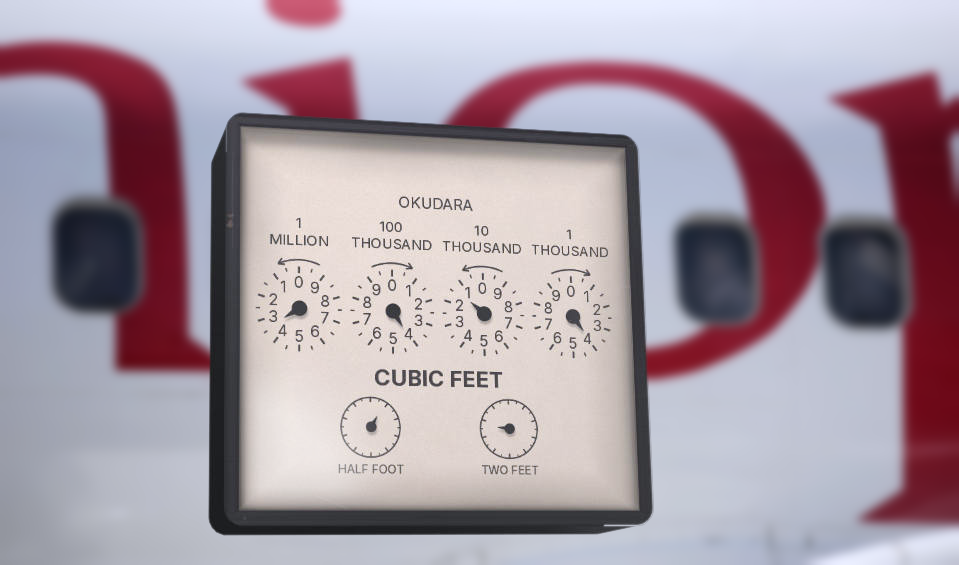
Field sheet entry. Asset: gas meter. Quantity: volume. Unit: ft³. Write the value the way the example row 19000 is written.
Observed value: 341400
